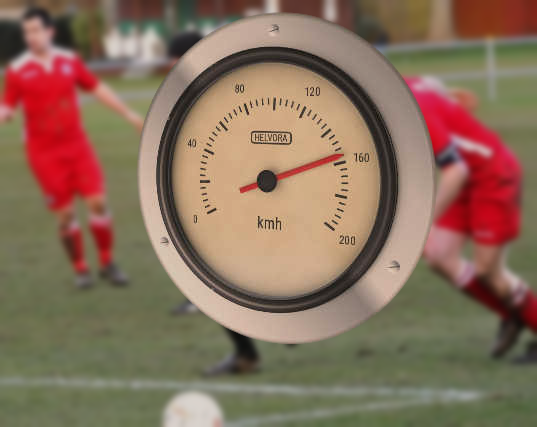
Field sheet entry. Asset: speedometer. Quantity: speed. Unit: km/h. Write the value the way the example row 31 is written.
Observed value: 156
